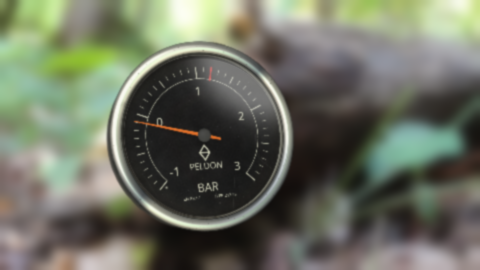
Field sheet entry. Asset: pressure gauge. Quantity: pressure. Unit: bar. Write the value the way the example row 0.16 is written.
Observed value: -0.1
